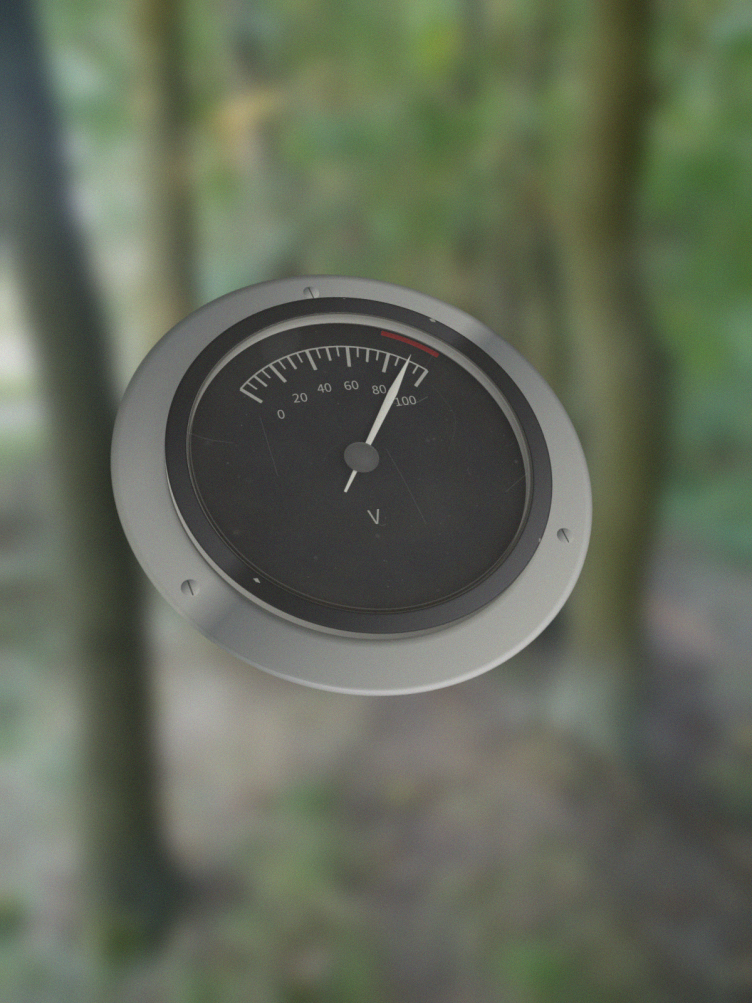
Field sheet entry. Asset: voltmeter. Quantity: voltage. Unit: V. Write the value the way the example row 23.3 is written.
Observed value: 90
